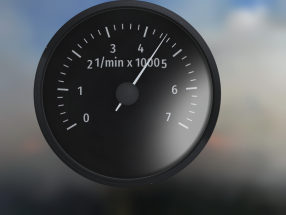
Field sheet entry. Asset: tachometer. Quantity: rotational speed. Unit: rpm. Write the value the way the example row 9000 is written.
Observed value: 4500
